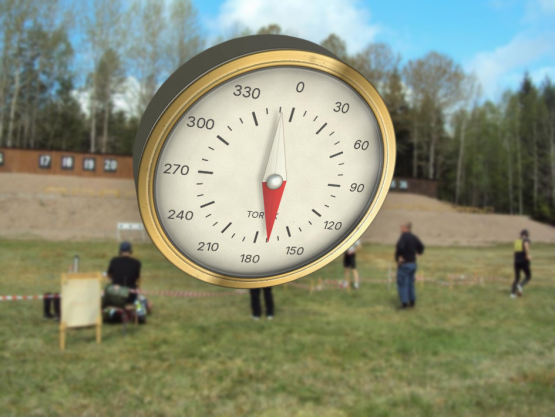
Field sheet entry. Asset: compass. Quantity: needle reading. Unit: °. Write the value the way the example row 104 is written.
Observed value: 170
